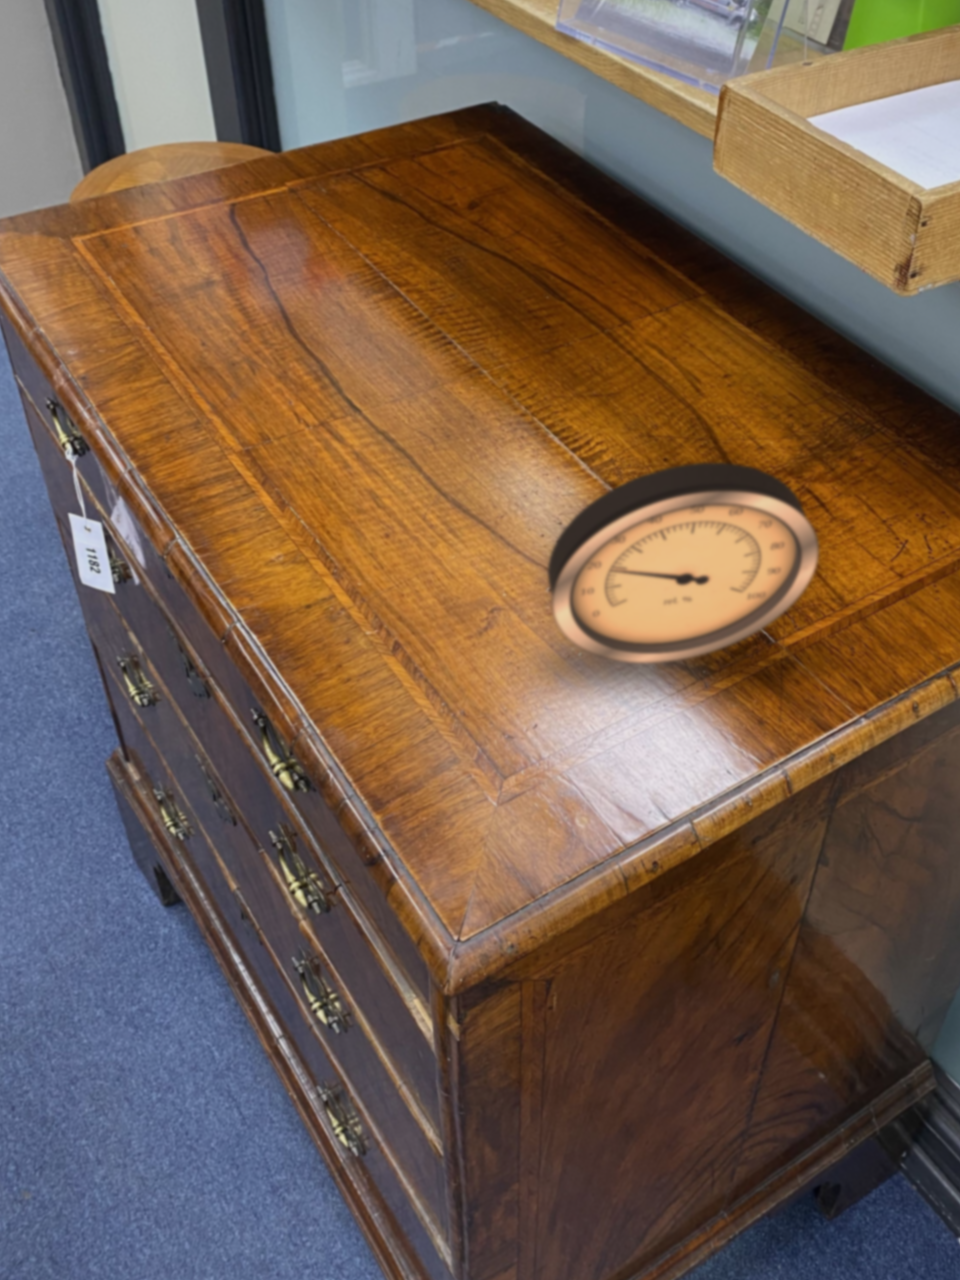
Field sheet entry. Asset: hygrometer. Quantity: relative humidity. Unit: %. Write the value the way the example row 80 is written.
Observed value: 20
